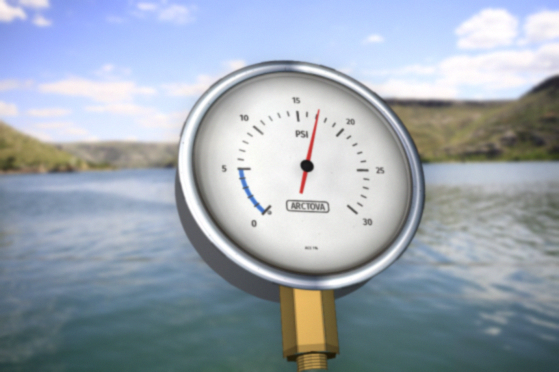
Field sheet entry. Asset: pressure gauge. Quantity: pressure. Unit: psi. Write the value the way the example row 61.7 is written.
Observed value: 17
